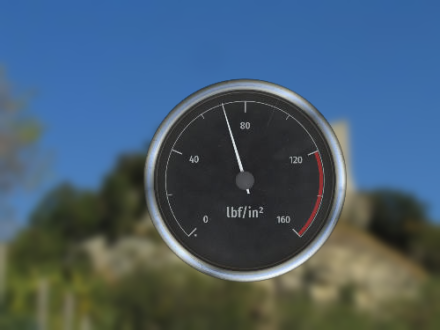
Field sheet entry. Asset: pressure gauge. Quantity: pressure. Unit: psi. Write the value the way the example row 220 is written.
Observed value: 70
